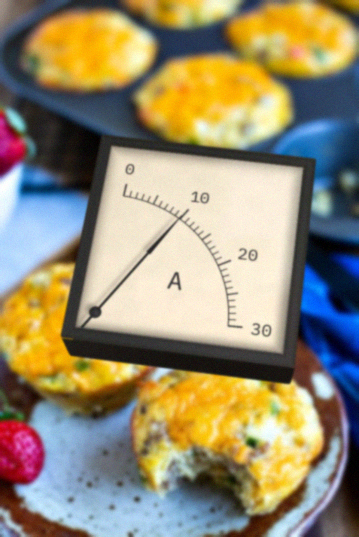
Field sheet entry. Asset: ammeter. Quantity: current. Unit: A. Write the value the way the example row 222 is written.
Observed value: 10
